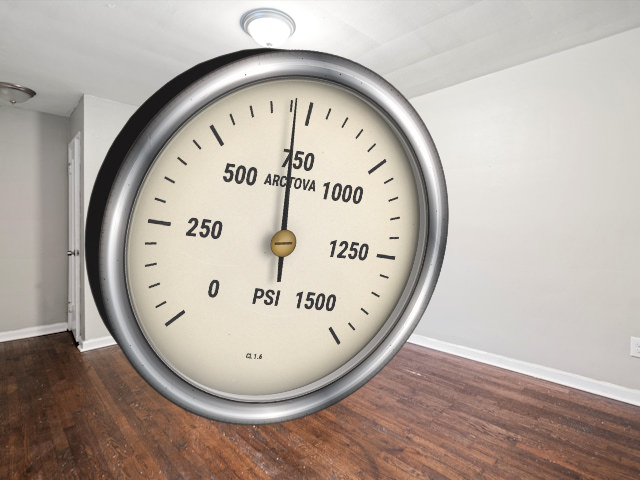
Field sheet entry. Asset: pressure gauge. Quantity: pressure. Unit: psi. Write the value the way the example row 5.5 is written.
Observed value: 700
